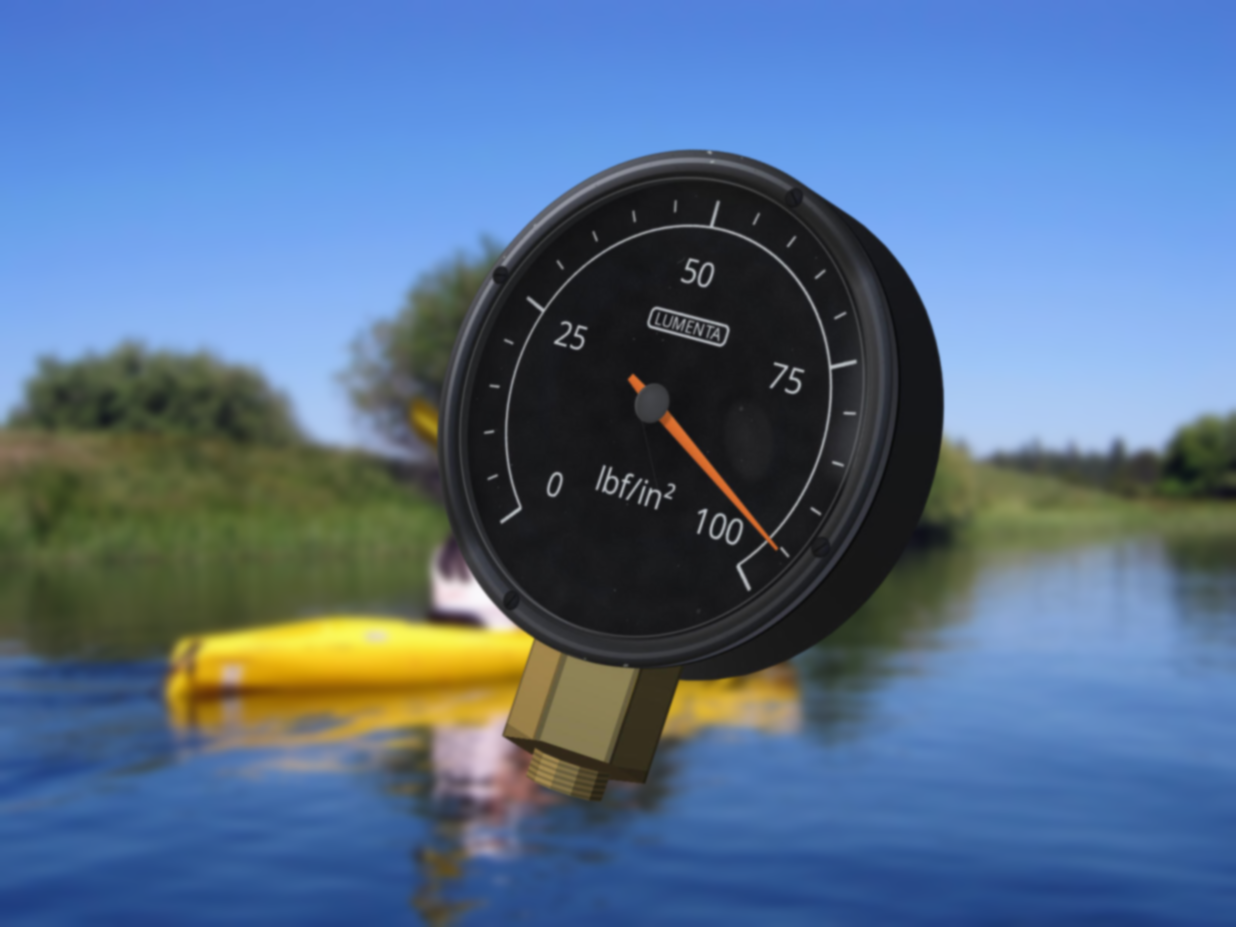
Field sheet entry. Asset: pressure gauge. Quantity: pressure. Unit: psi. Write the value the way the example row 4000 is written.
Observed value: 95
